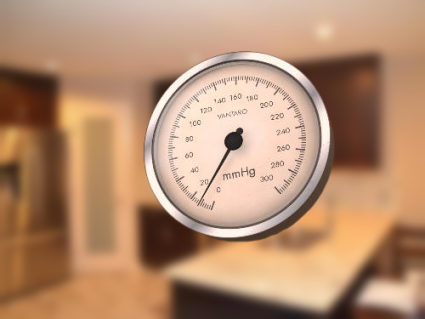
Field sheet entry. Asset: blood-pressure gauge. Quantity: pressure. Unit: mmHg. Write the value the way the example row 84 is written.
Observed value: 10
